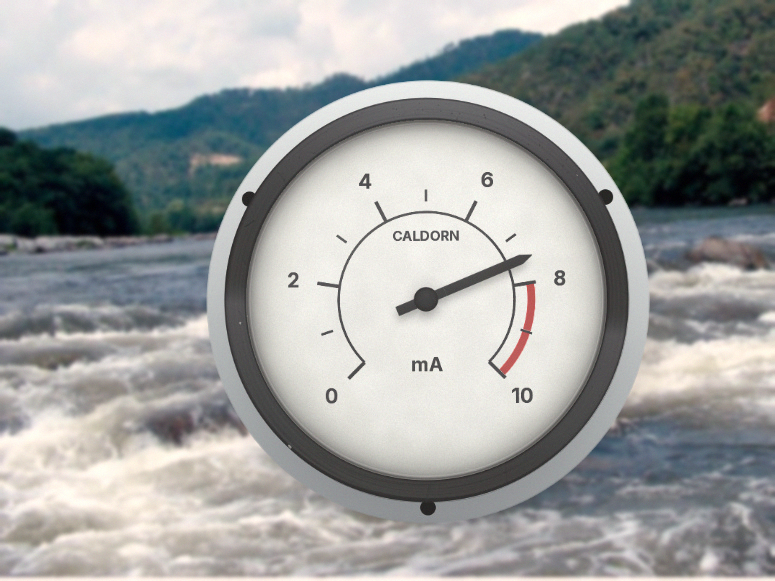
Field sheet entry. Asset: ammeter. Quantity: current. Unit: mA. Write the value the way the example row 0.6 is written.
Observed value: 7.5
